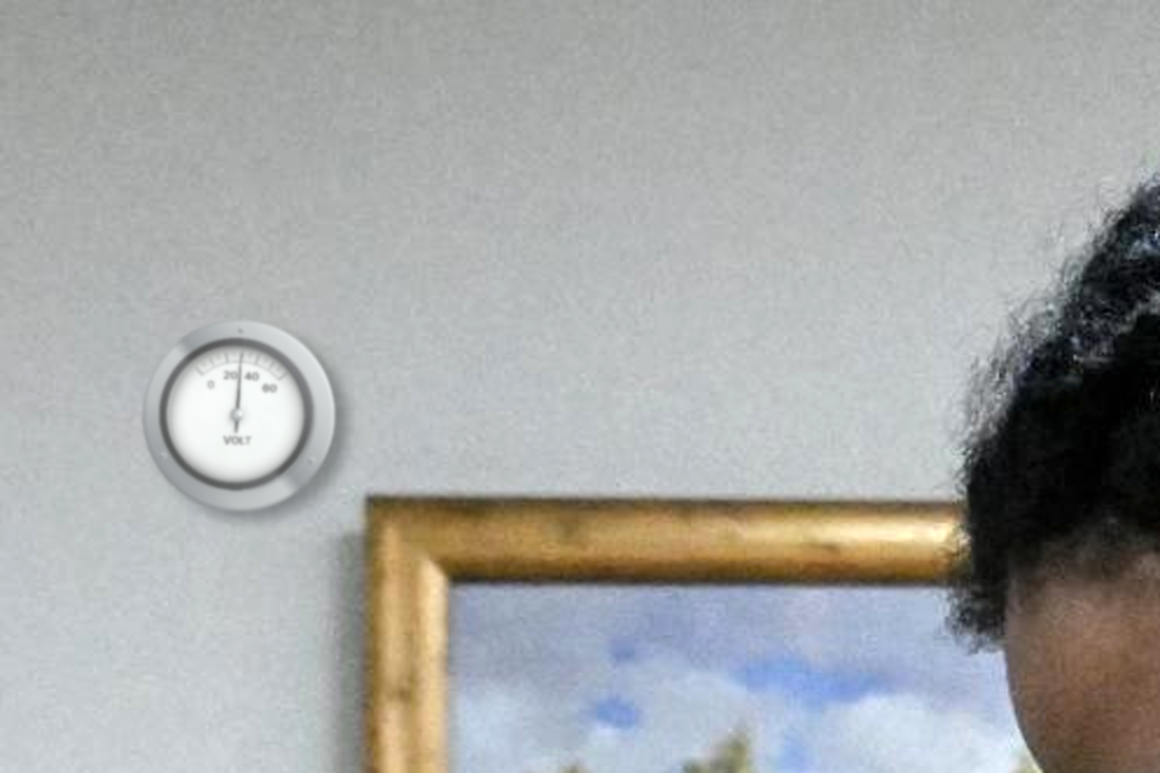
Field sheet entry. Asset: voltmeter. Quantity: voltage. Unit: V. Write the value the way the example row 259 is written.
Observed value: 30
